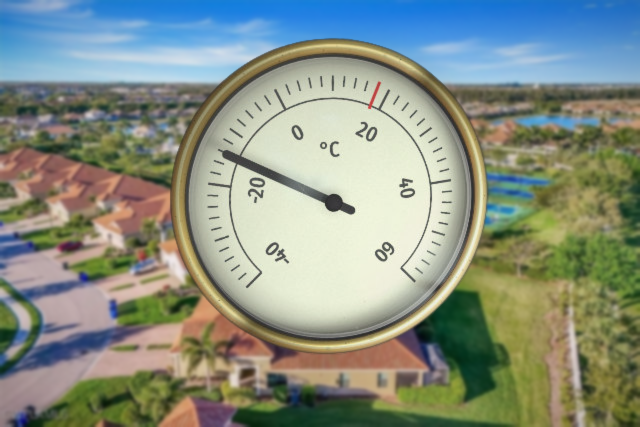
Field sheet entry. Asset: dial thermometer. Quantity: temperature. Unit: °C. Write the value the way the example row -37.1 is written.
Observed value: -14
